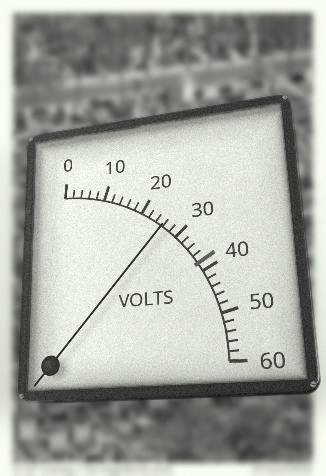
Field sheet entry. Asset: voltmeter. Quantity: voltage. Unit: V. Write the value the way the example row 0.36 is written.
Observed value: 26
